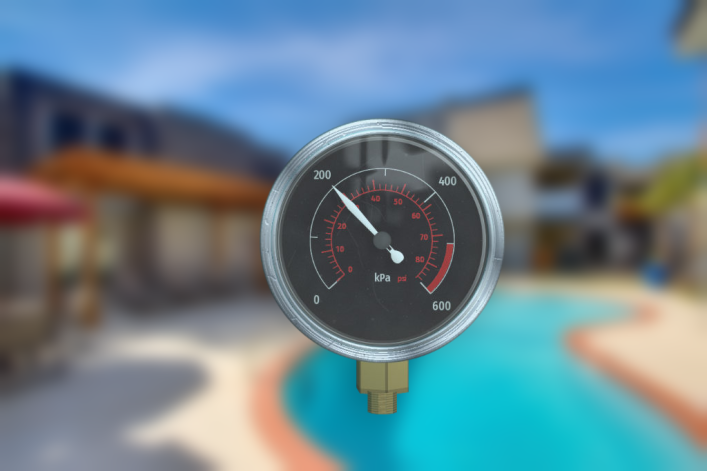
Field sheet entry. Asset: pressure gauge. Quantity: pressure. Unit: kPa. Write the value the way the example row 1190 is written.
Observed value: 200
